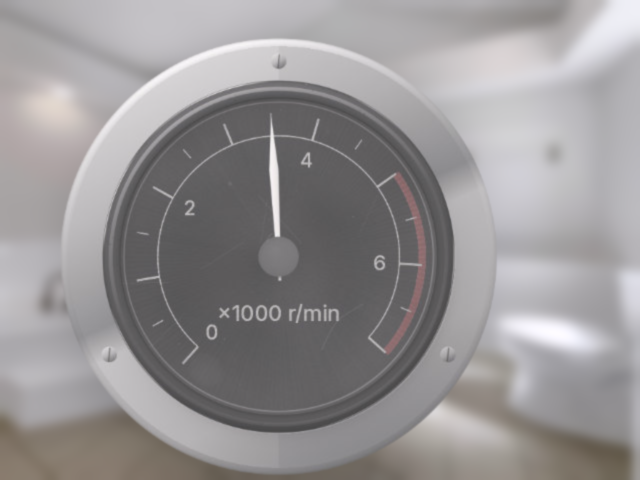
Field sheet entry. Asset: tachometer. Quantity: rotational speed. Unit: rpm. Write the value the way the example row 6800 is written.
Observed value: 3500
